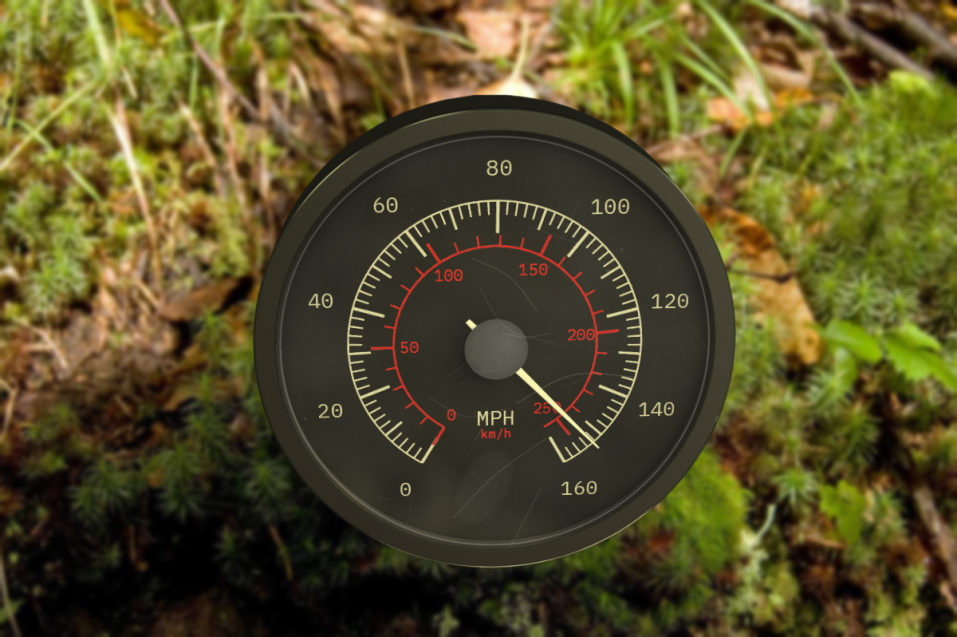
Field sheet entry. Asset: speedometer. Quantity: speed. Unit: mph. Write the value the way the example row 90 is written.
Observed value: 152
